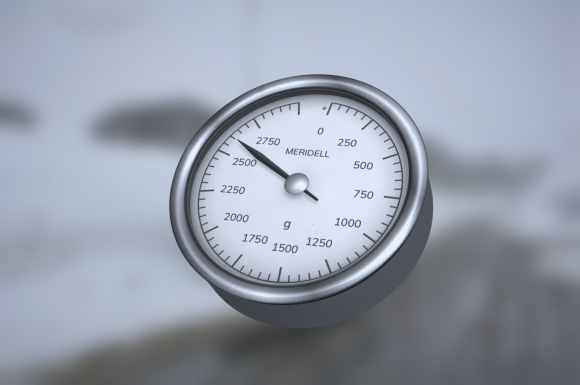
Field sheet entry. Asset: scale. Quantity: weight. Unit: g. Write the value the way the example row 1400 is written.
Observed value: 2600
